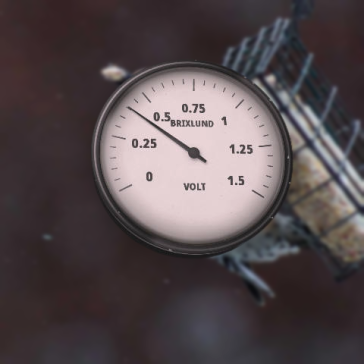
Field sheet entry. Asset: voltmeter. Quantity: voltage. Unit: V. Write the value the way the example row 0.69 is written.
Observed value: 0.4
